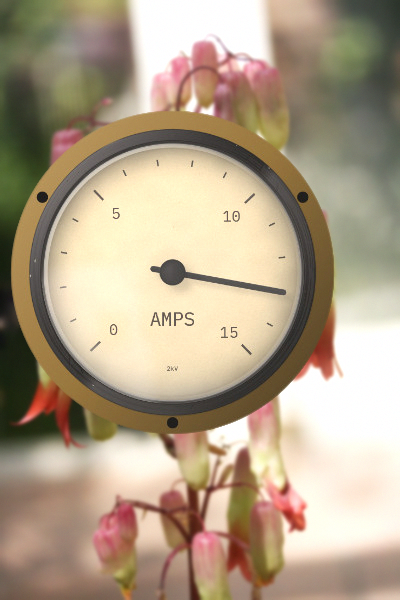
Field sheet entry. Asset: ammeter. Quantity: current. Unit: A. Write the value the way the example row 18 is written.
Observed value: 13
